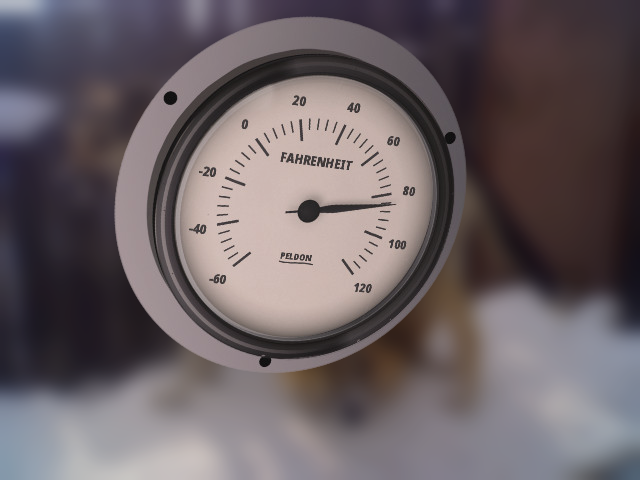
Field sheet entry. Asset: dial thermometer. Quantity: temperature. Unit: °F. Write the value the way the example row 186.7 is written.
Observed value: 84
